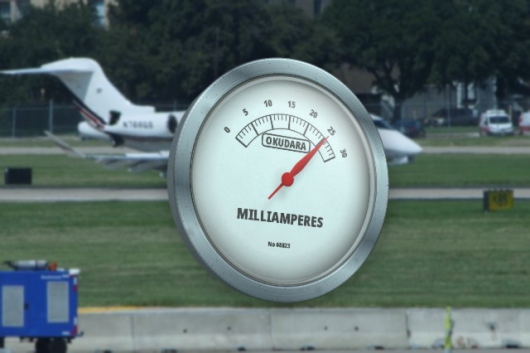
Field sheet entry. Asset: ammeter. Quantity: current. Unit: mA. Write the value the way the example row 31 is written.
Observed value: 25
